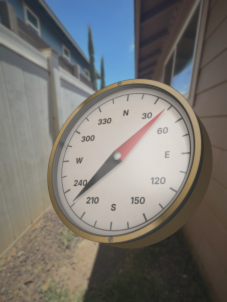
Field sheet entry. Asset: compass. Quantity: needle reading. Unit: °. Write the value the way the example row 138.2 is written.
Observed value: 45
